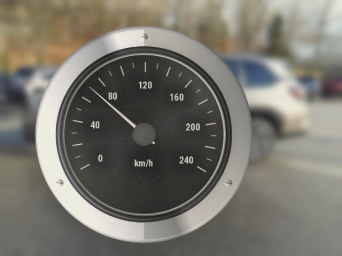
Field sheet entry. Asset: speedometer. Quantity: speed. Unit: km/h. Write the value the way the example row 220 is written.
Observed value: 70
